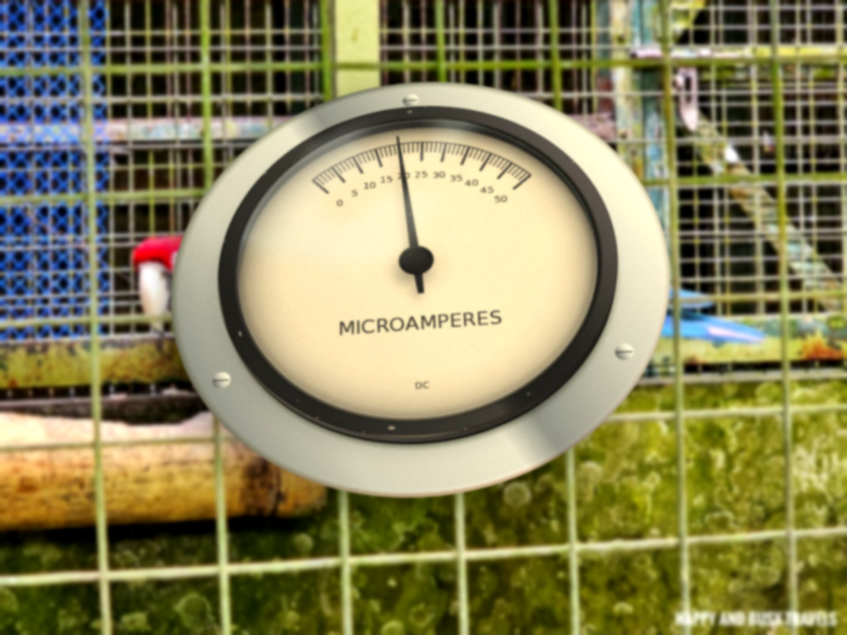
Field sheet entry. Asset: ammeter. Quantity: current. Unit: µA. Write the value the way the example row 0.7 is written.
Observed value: 20
